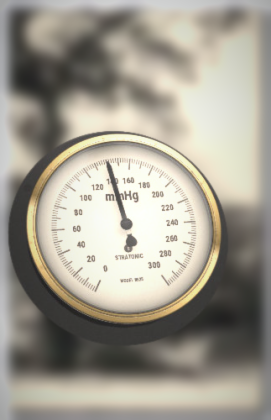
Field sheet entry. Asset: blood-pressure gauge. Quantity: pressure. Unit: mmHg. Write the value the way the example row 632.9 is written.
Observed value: 140
